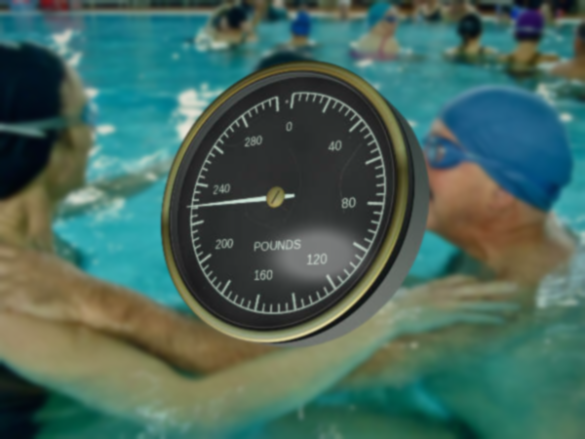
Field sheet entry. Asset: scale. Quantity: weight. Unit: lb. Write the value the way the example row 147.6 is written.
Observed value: 228
